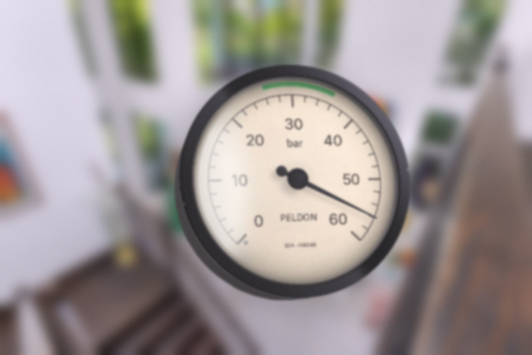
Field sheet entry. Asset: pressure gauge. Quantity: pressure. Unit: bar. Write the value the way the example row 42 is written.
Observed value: 56
